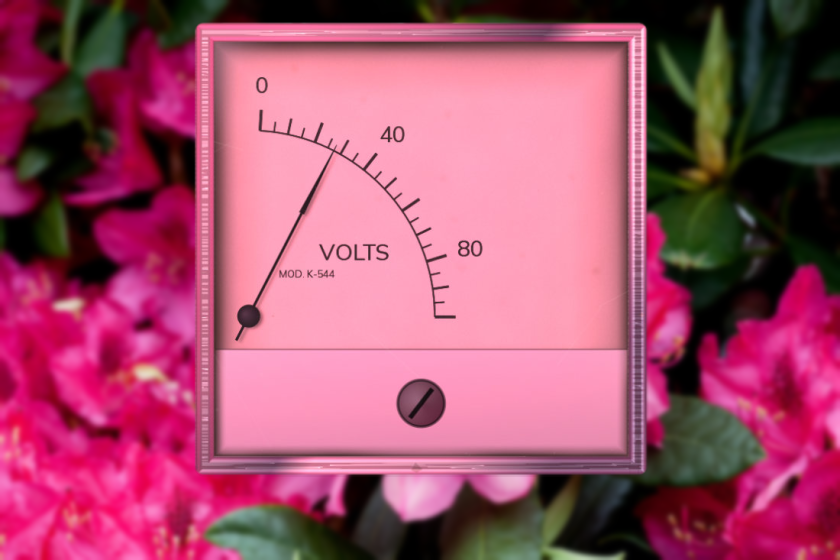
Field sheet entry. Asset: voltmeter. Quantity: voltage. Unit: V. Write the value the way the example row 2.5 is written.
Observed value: 27.5
